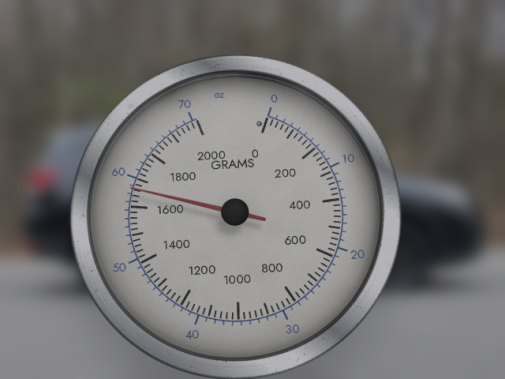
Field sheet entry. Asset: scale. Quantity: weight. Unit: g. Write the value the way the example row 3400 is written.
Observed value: 1660
